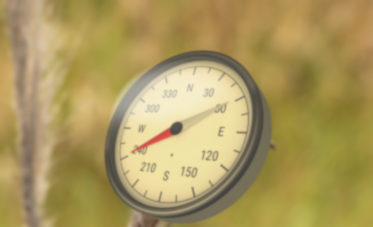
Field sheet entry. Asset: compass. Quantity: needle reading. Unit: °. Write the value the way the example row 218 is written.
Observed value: 240
